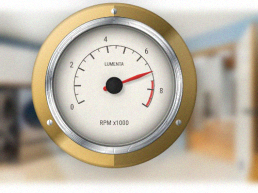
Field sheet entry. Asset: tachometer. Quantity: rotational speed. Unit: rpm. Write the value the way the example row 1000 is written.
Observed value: 7000
